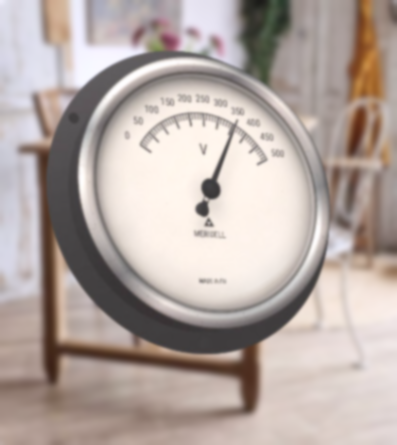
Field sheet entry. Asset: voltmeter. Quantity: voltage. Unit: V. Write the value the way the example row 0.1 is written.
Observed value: 350
